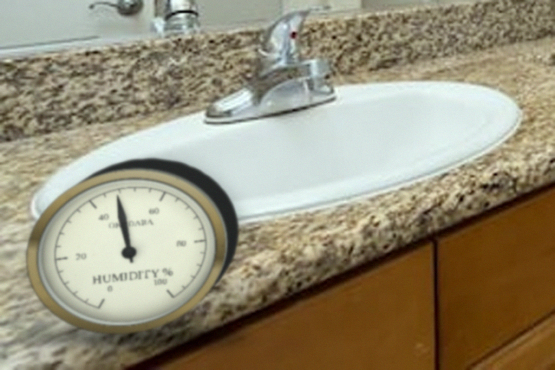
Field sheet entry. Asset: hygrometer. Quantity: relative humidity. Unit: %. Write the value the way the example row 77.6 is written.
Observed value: 48
